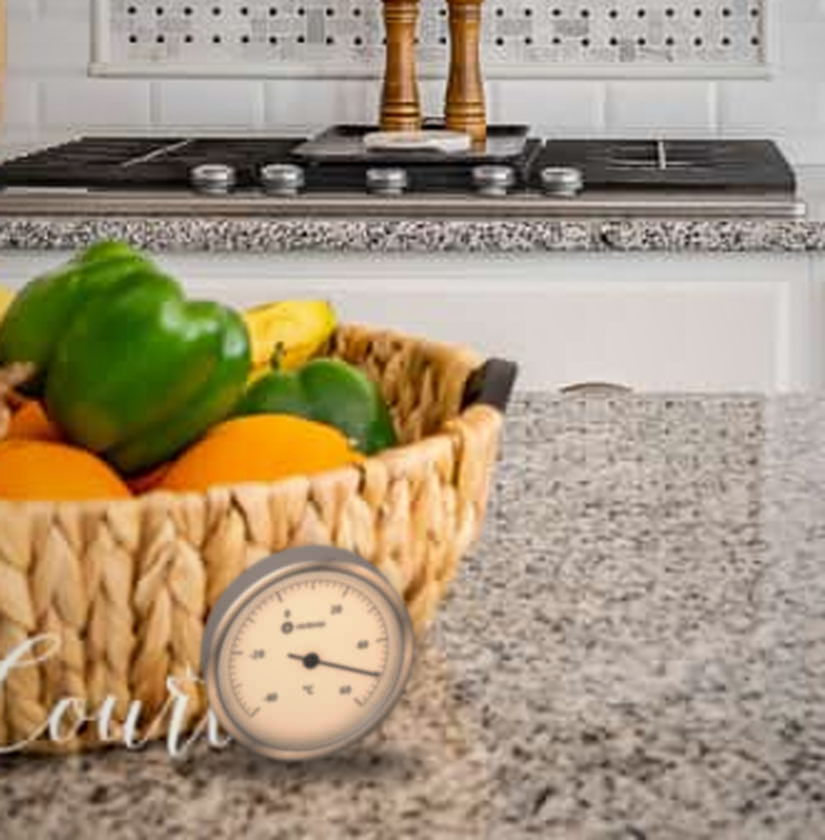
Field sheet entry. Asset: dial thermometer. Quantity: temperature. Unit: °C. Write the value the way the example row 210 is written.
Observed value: 50
